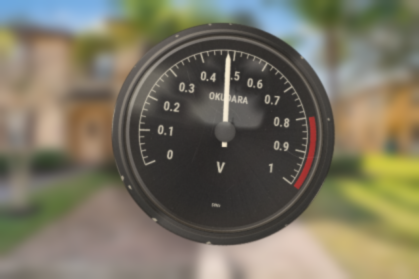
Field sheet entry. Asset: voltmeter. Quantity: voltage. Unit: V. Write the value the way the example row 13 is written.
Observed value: 0.48
